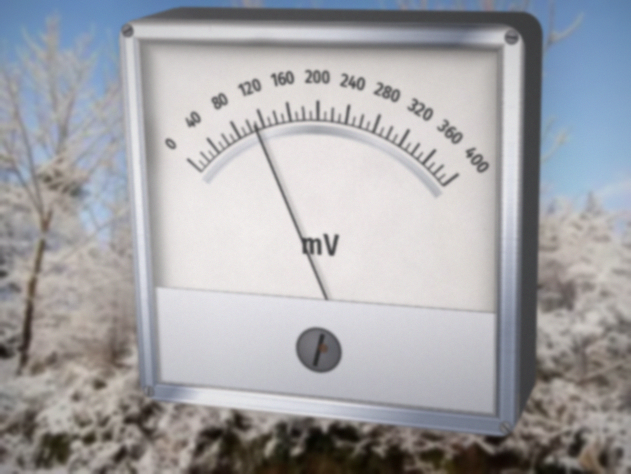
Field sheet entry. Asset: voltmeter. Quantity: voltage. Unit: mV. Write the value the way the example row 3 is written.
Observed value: 110
